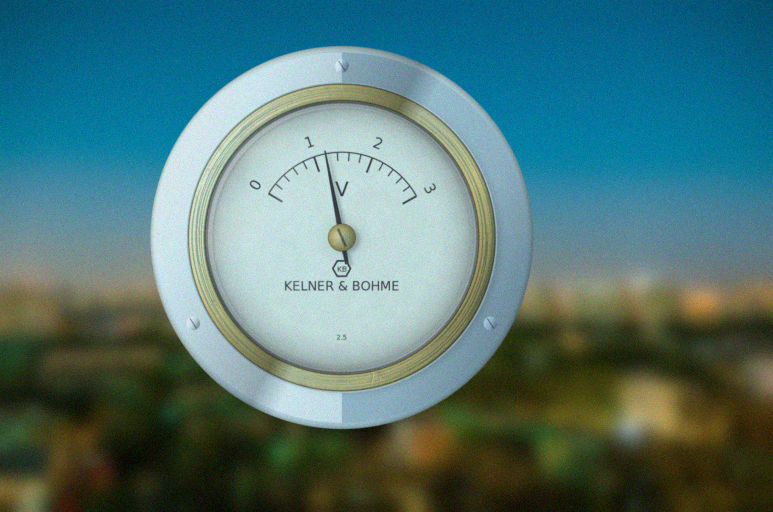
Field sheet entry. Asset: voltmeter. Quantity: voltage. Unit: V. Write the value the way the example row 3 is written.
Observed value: 1.2
